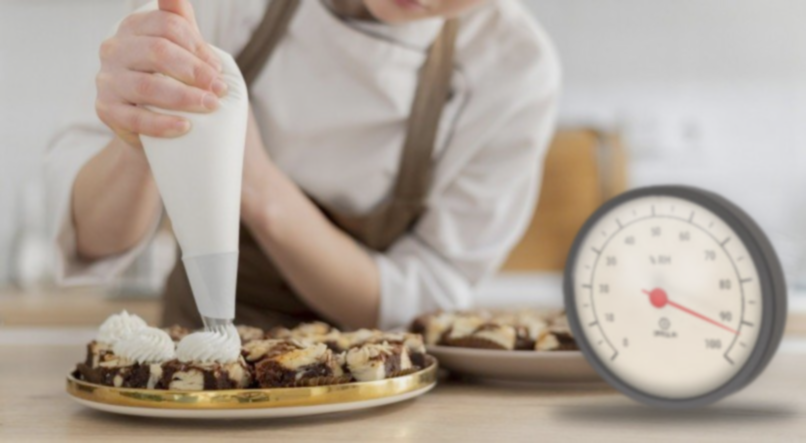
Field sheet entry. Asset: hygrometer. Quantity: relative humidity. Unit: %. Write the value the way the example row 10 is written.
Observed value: 92.5
